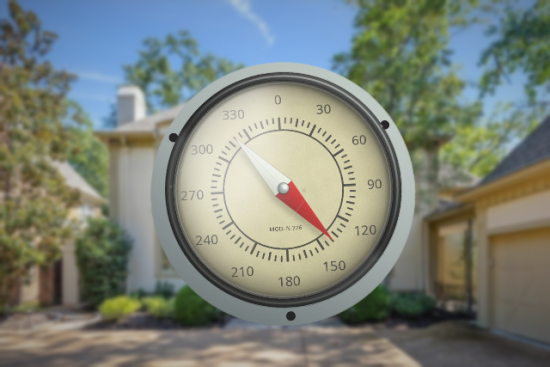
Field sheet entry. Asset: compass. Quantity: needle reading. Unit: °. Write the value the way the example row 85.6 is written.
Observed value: 140
